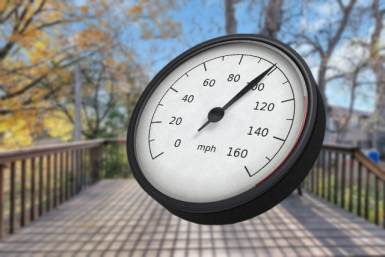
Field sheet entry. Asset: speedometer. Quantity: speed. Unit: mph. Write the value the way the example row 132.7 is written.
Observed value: 100
